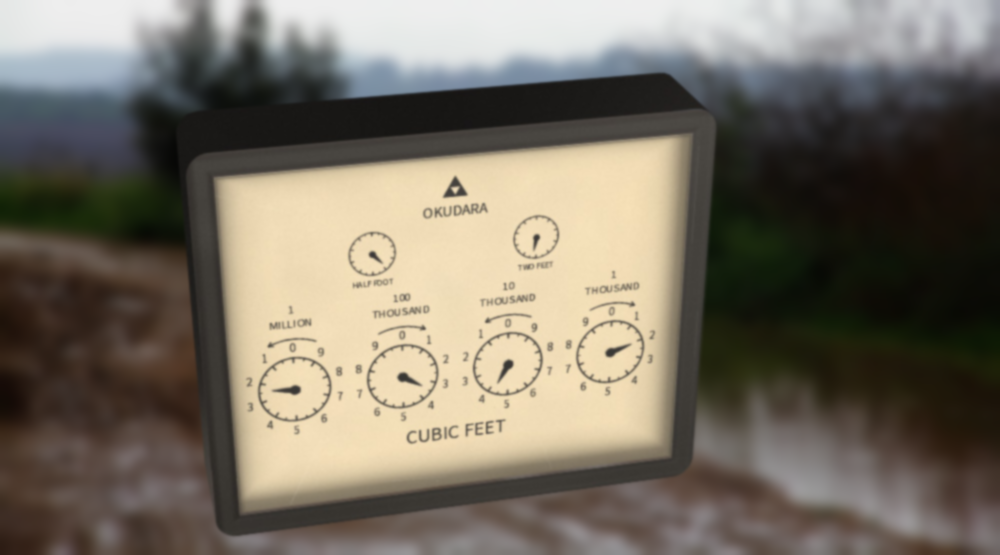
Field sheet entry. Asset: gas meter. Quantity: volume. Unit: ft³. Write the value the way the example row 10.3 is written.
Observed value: 234200
